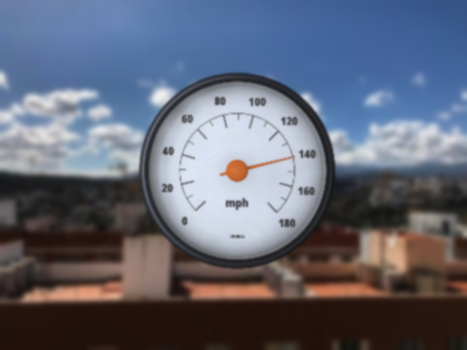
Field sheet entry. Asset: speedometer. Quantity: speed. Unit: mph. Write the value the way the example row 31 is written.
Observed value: 140
